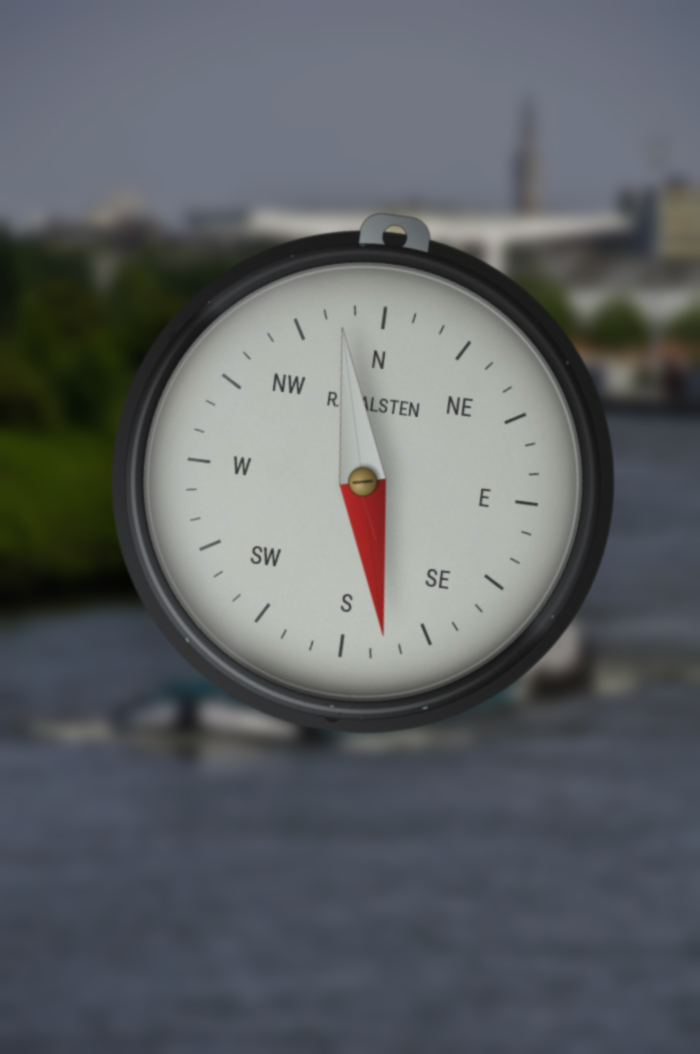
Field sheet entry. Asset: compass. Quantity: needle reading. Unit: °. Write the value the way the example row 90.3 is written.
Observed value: 165
